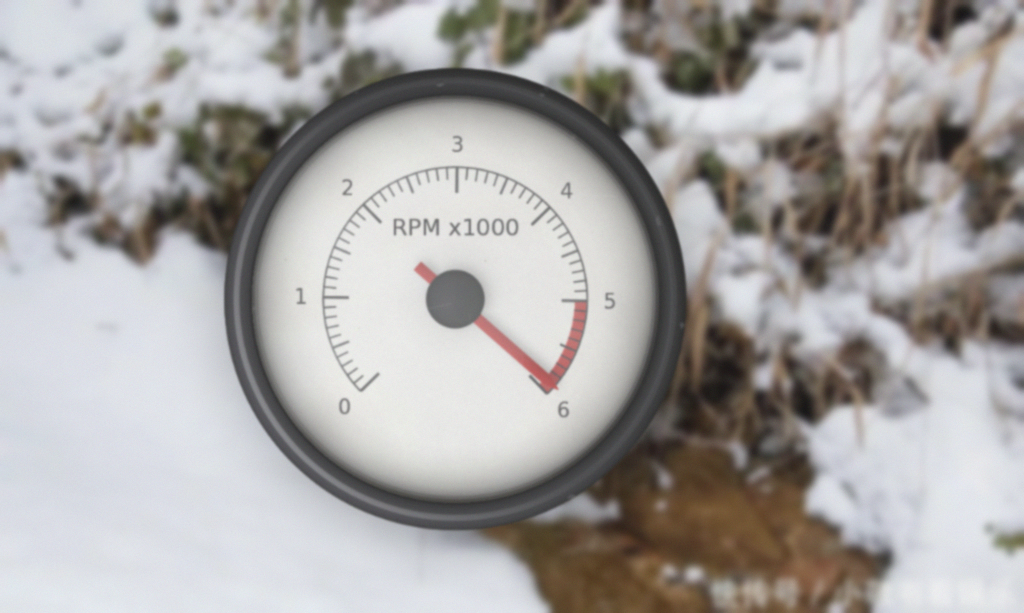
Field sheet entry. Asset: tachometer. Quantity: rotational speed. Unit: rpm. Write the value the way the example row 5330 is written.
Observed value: 5900
